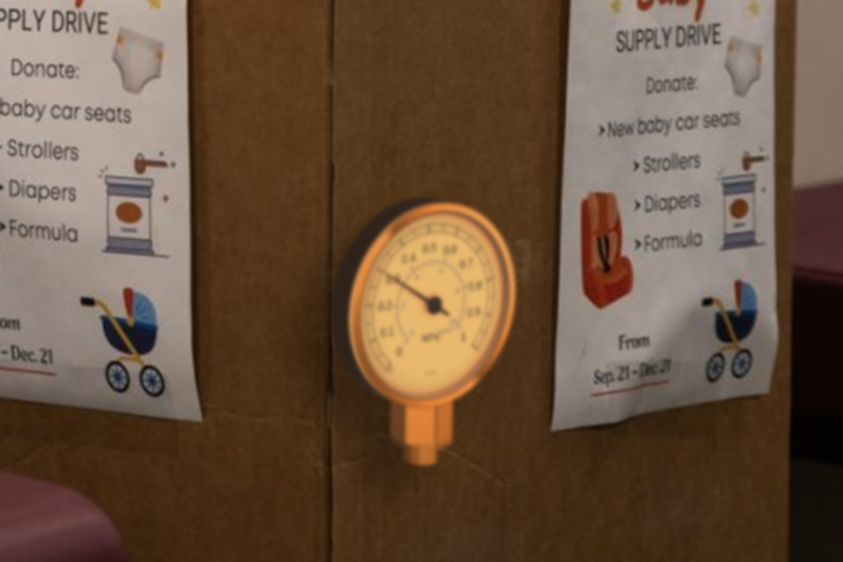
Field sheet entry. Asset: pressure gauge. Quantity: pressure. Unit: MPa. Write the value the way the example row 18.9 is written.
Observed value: 0.3
